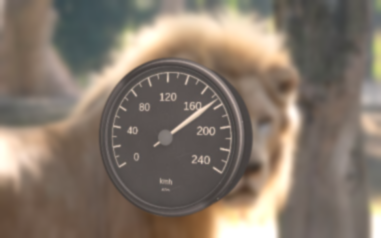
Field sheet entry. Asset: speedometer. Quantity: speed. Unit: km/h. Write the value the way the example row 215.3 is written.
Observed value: 175
